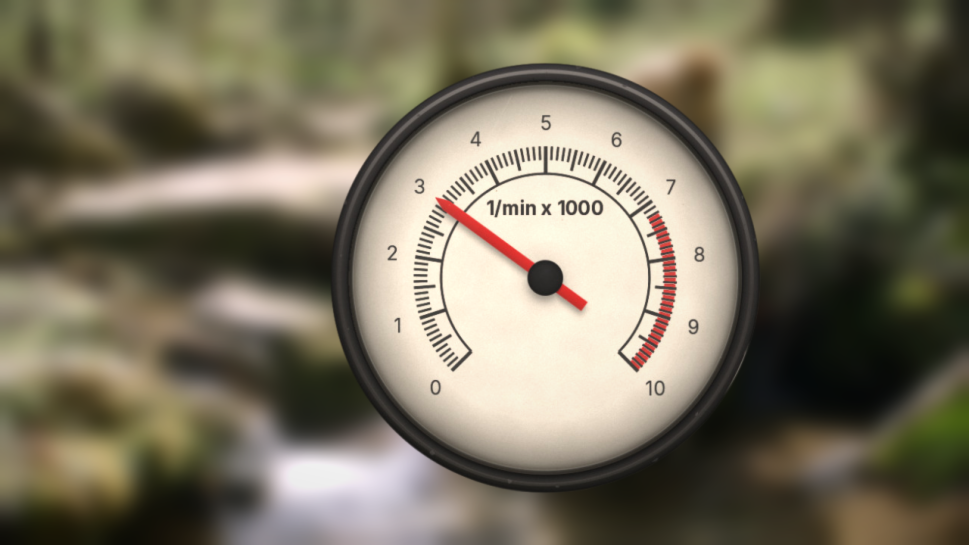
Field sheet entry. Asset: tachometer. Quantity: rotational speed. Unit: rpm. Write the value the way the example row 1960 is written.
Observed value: 3000
